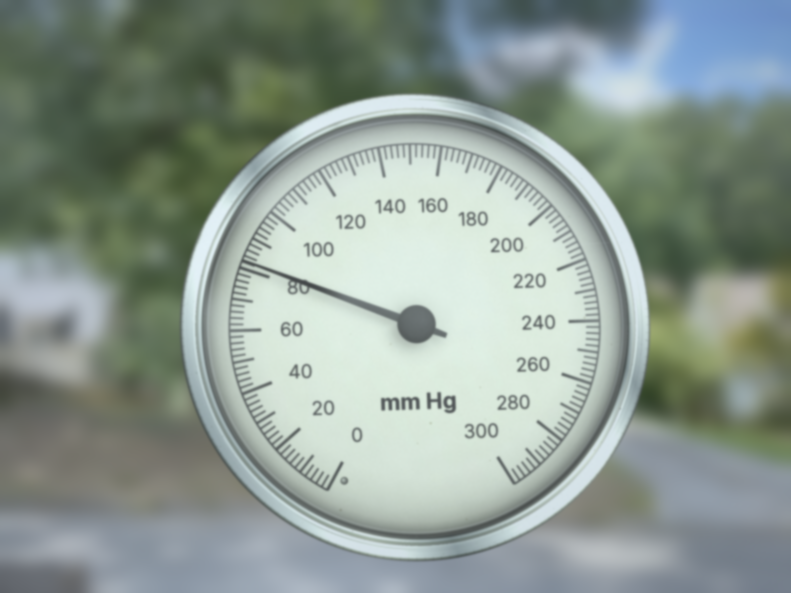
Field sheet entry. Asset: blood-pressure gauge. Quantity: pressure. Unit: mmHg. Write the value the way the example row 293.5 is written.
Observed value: 82
